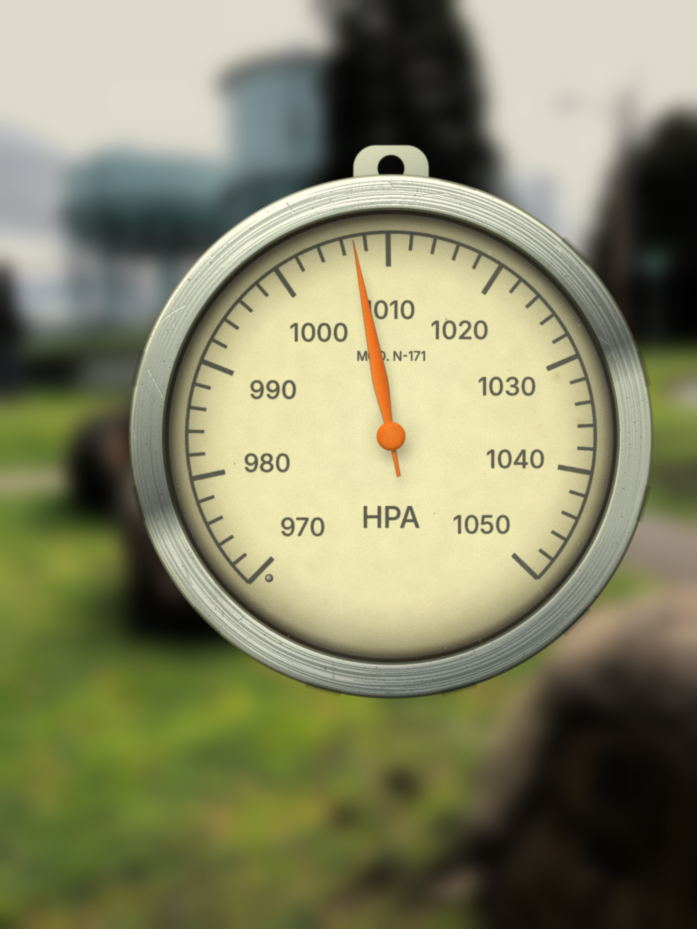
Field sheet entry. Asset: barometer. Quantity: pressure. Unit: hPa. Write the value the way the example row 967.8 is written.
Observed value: 1007
